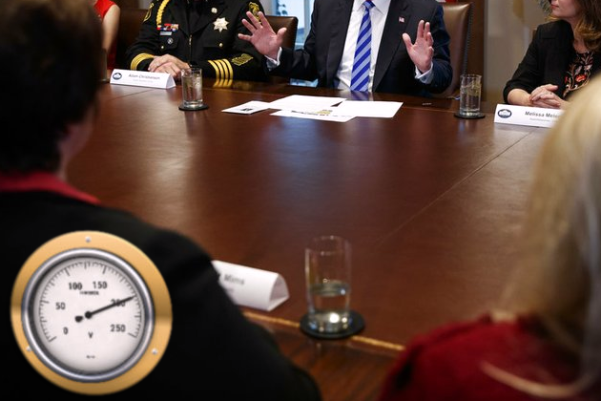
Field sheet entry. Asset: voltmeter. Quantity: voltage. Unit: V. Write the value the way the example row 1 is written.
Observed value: 200
